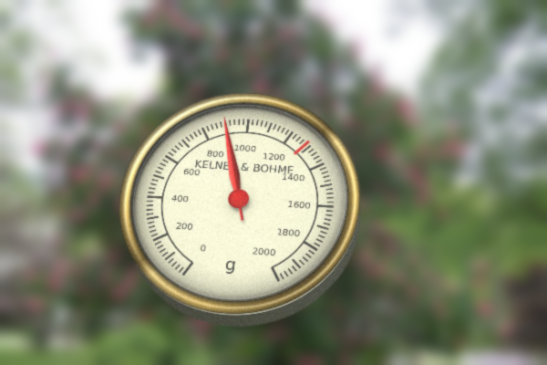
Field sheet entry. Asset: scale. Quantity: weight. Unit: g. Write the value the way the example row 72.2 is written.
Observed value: 900
